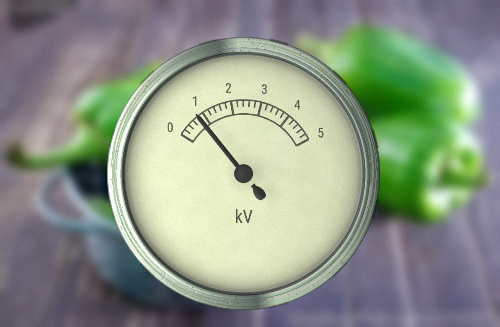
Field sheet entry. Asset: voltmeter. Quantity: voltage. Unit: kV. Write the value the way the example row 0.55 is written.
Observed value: 0.8
